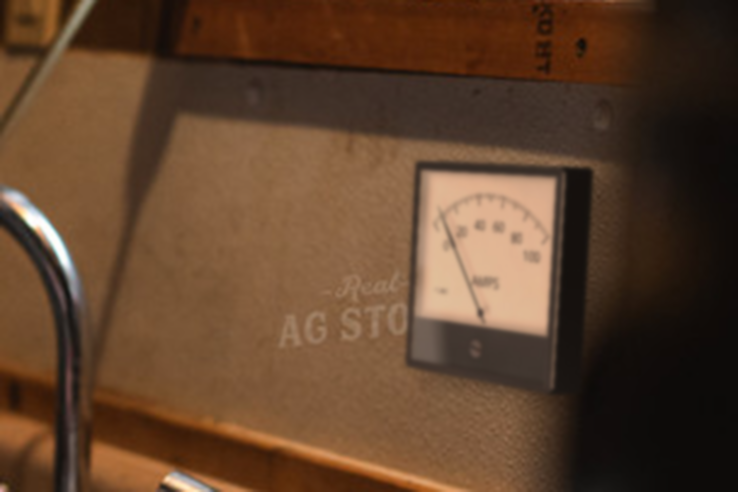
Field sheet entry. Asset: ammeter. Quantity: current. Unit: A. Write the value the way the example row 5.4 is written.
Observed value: 10
